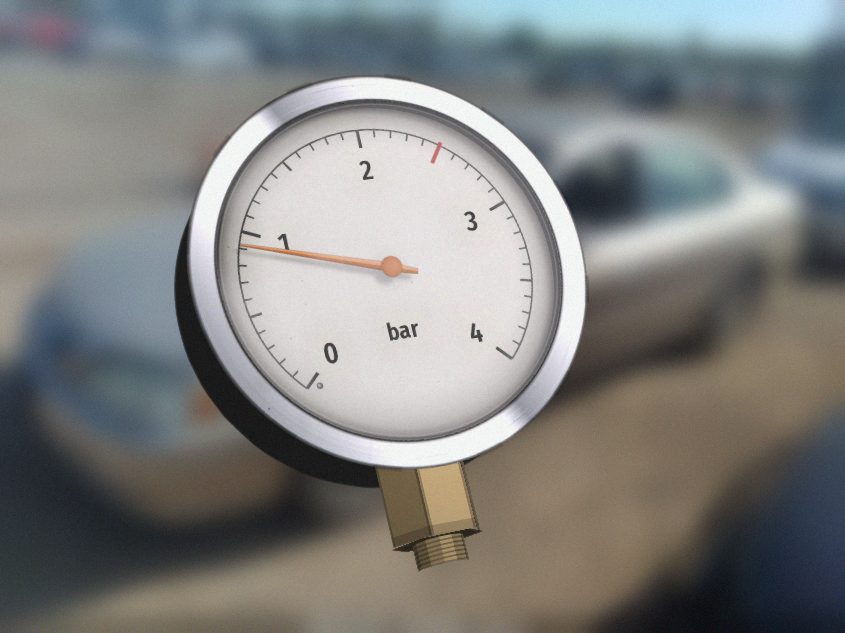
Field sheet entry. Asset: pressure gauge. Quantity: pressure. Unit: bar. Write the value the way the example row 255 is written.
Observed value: 0.9
